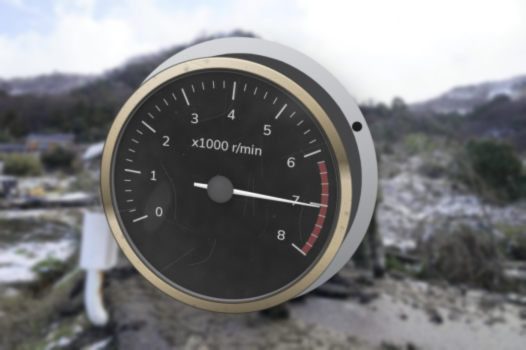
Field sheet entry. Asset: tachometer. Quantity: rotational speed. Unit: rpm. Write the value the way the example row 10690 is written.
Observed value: 7000
